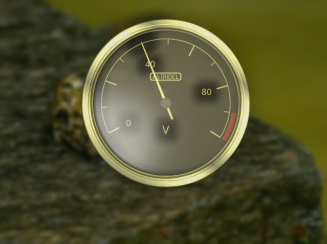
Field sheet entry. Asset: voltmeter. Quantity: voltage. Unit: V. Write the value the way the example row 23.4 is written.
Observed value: 40
